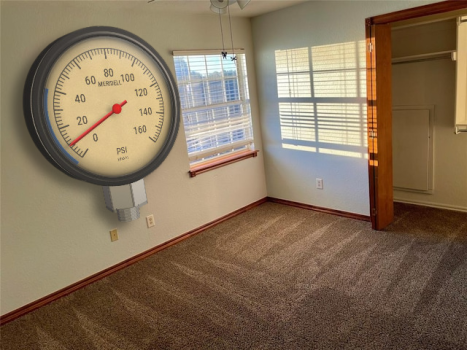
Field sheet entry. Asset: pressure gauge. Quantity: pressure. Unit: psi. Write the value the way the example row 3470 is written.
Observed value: 10
